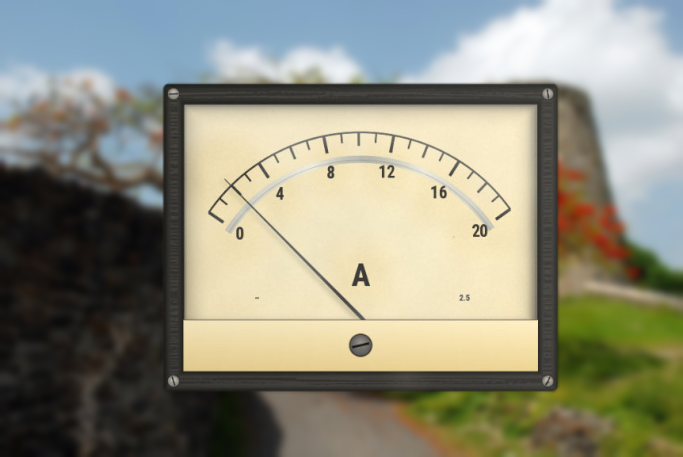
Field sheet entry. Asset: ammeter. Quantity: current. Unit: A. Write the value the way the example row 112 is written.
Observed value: 2
